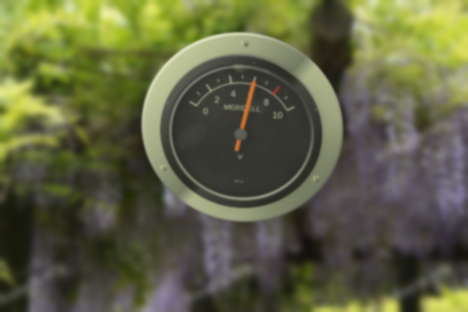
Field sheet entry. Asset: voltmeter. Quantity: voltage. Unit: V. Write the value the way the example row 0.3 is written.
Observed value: 6
